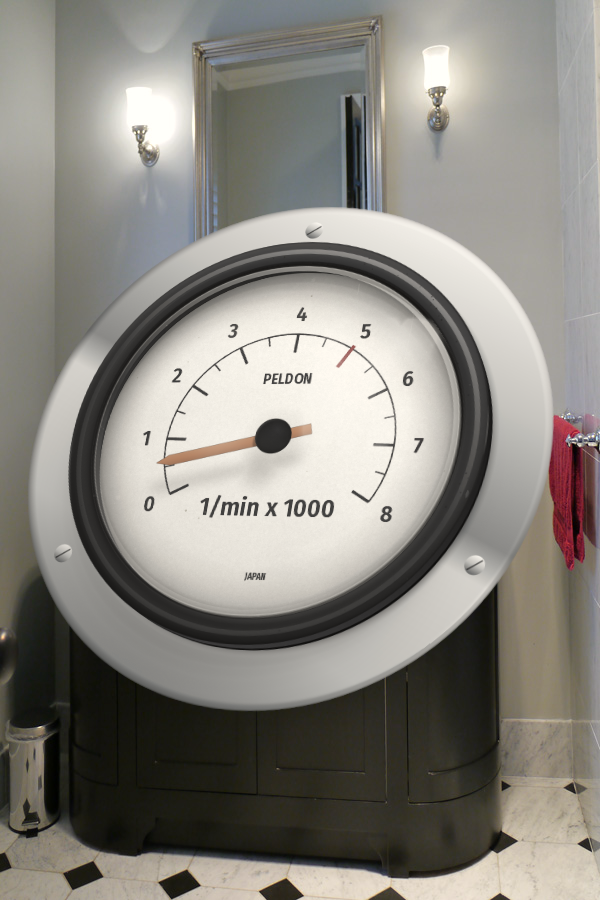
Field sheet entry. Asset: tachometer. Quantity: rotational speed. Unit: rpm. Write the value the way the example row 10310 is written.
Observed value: 500
